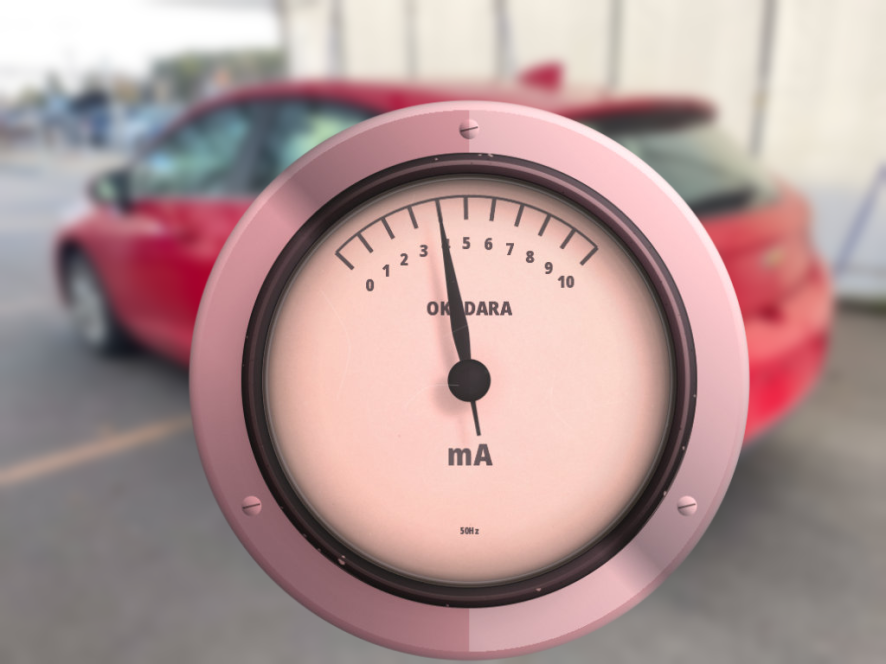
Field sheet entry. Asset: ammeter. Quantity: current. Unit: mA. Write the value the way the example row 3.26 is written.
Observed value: 4
